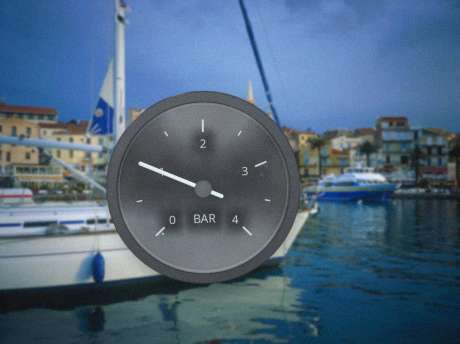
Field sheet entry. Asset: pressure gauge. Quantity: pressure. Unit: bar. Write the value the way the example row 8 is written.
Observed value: 1
